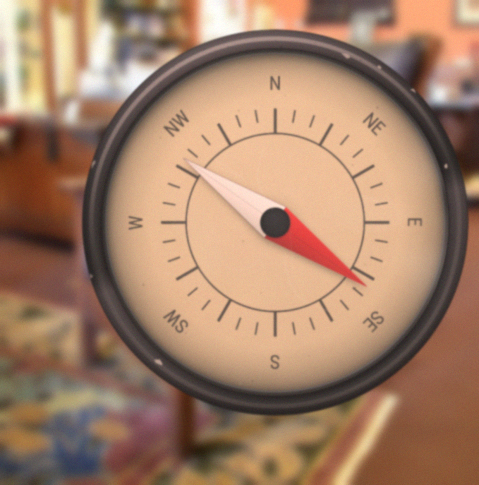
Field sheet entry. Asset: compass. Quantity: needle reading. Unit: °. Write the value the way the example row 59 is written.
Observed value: 125
